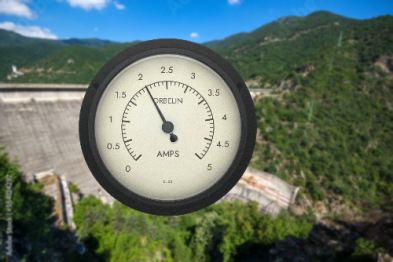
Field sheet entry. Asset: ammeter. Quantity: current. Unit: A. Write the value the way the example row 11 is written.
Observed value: 2
